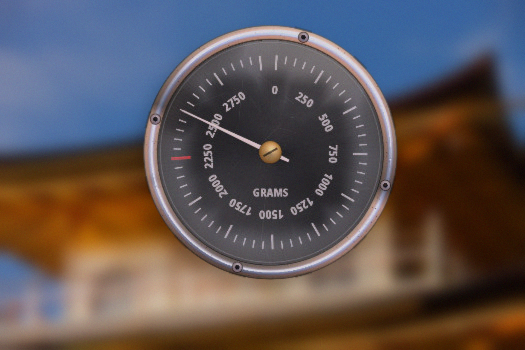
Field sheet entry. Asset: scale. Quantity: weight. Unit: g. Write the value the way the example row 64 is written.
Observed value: 2500
